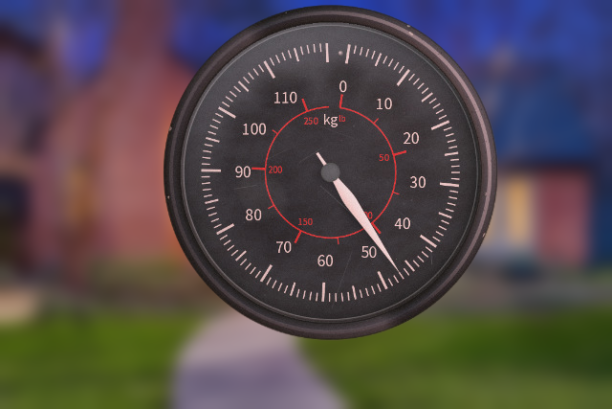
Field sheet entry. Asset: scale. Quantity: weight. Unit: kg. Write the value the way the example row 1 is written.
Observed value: 47
